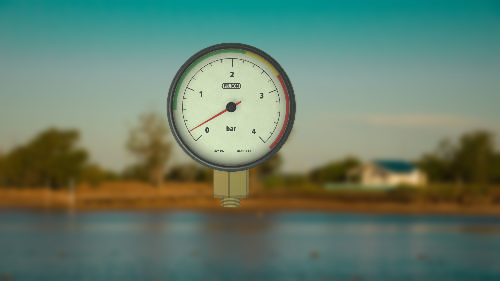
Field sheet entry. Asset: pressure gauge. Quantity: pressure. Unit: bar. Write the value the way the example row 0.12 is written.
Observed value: 0.2
